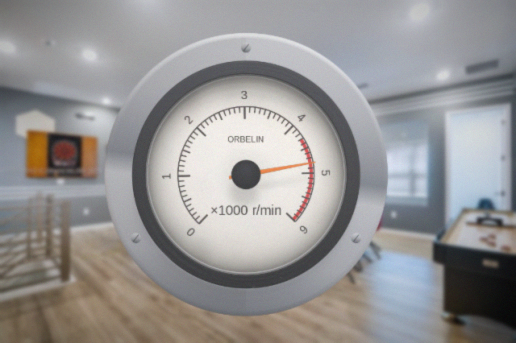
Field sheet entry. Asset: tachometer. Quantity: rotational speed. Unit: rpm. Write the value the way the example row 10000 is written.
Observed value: 4800
